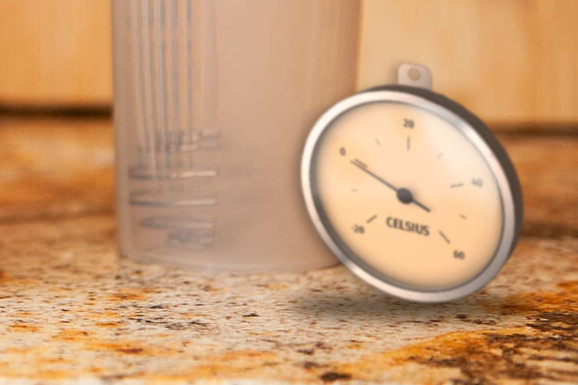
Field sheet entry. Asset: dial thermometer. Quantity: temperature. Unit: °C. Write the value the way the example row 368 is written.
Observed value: 0
